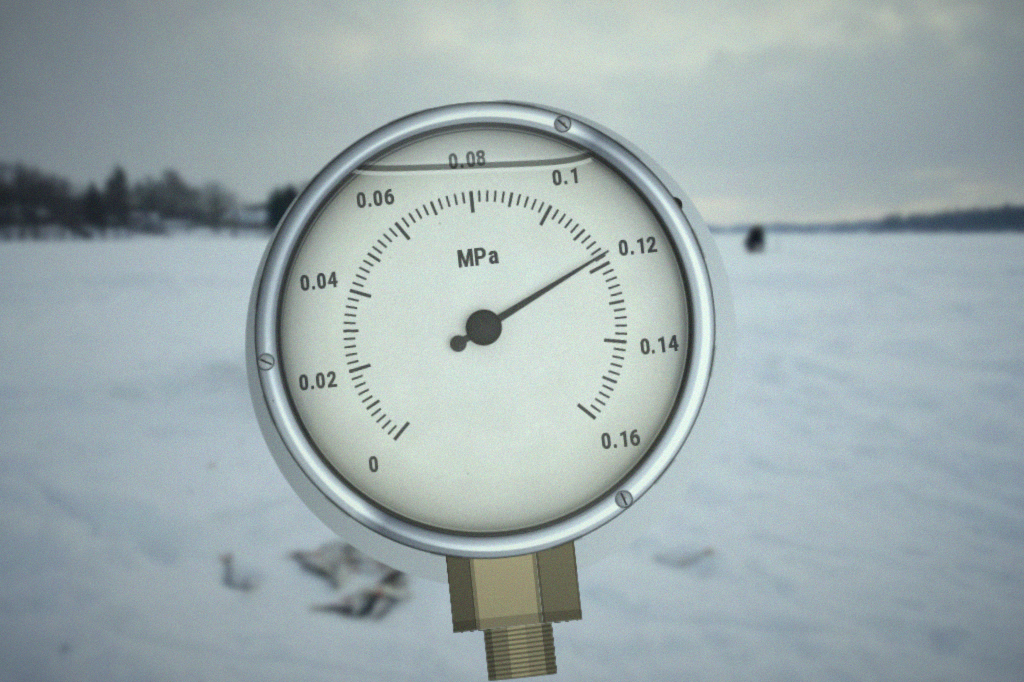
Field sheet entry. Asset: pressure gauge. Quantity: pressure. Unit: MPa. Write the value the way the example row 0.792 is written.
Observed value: 0.118
